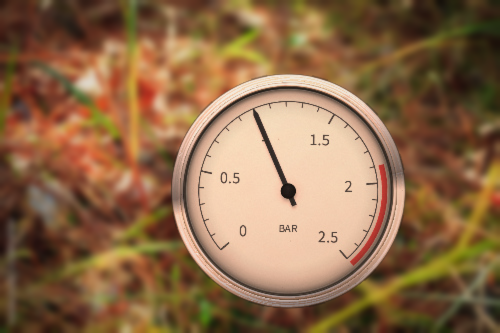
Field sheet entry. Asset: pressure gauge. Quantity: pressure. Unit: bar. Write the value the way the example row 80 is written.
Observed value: 1
